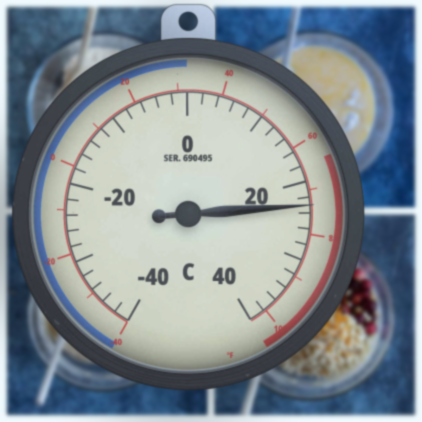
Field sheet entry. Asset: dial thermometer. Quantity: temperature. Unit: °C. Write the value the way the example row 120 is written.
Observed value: 23
